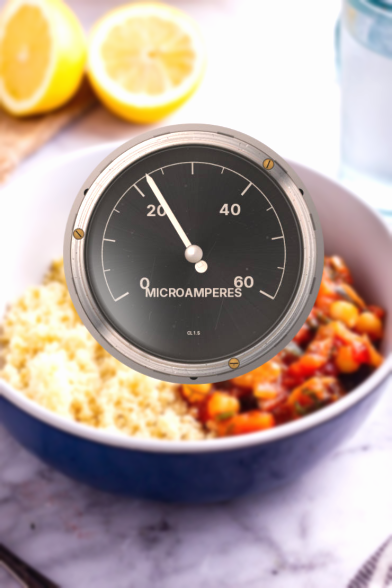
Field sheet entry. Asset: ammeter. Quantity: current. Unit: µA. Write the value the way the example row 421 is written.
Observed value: 22.5
